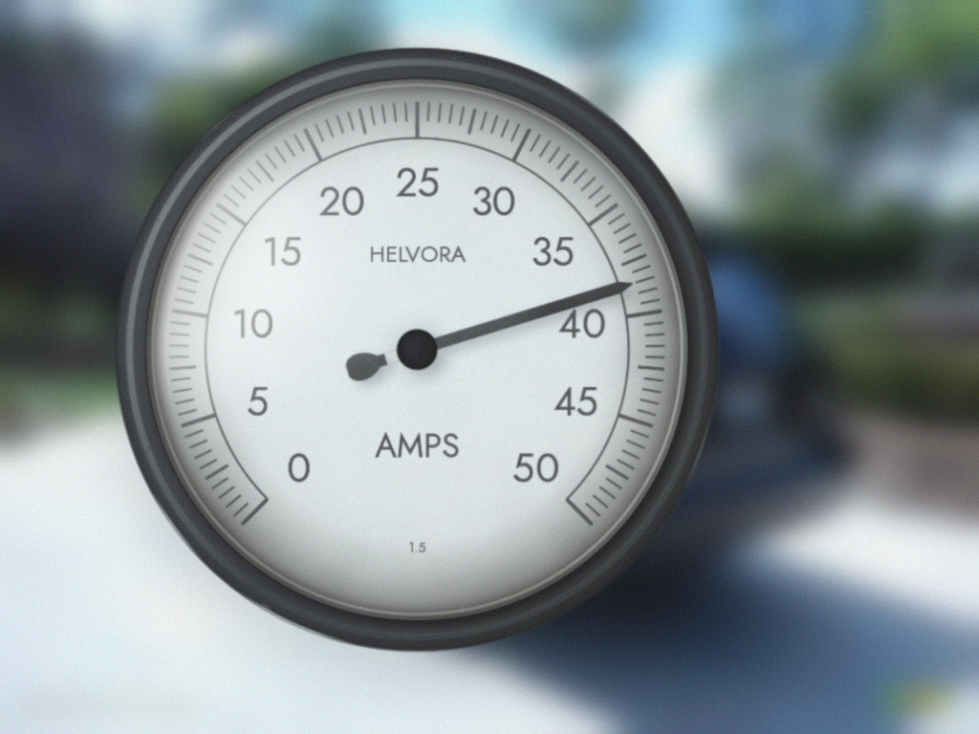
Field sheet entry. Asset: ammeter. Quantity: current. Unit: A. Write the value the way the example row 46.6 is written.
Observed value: 38.5
